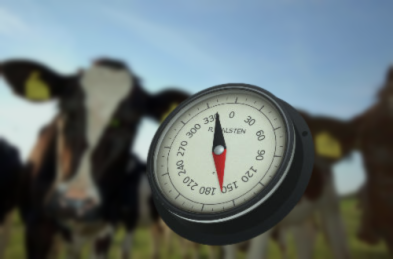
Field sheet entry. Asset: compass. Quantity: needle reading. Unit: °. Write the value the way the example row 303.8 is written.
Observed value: 160
